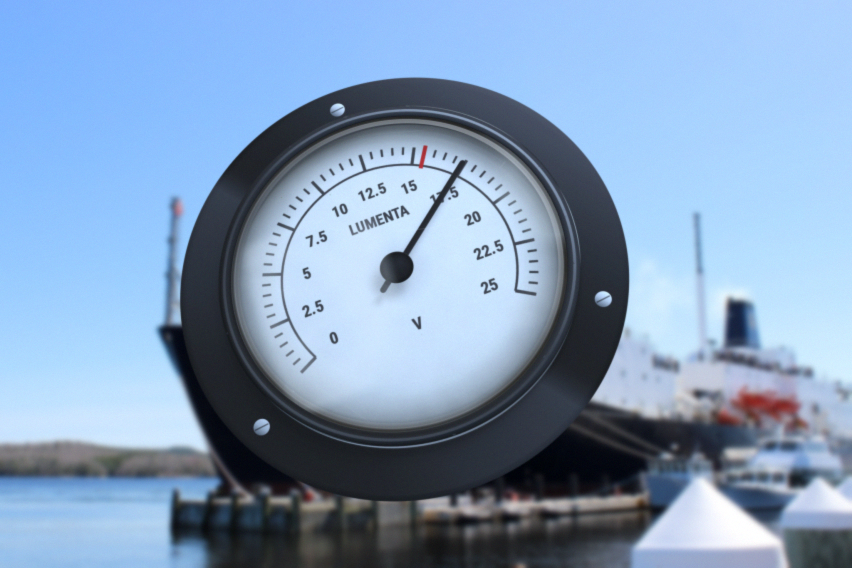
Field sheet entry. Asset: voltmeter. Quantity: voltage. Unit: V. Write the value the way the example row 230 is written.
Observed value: 17.5
